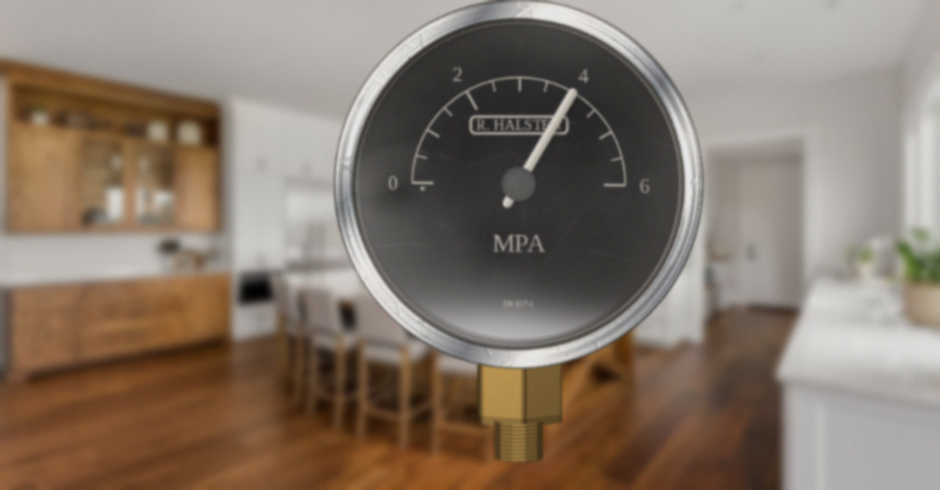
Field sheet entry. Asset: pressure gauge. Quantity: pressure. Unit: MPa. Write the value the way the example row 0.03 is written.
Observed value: 4
